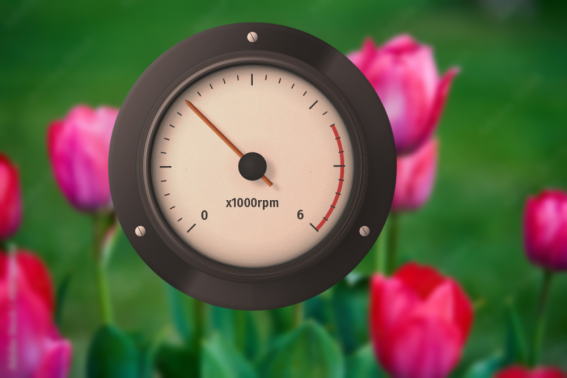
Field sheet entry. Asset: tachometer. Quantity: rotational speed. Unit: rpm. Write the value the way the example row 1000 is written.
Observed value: 2000
